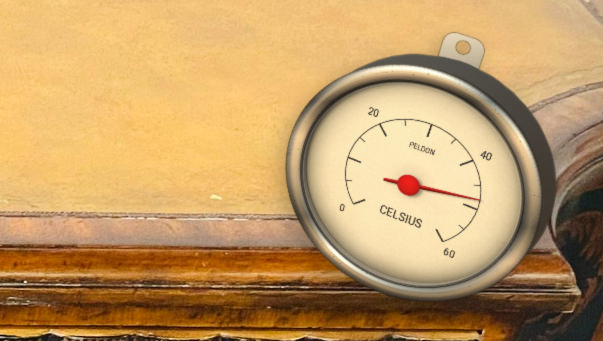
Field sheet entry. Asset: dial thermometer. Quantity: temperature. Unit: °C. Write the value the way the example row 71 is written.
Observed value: 47.5
